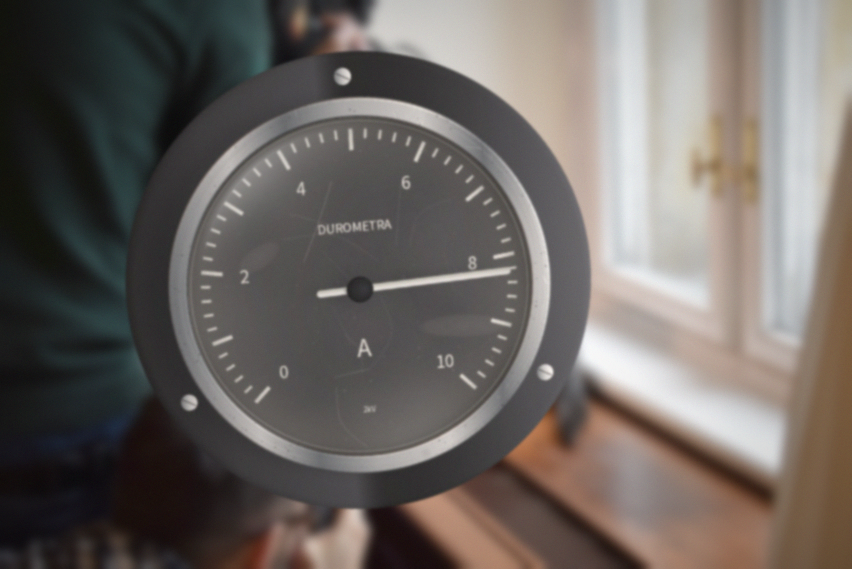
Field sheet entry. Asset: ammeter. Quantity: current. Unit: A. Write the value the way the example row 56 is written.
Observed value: 8.2
